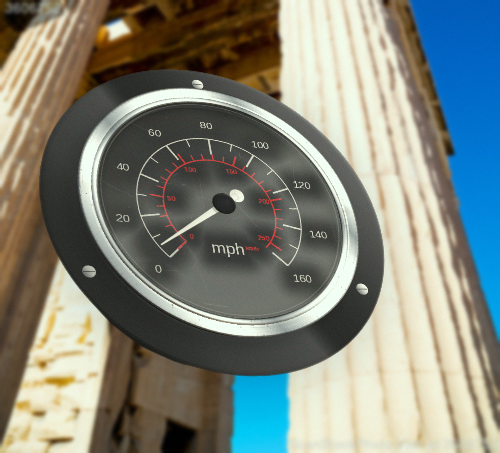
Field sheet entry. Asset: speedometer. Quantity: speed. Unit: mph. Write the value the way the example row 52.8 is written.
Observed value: 5
